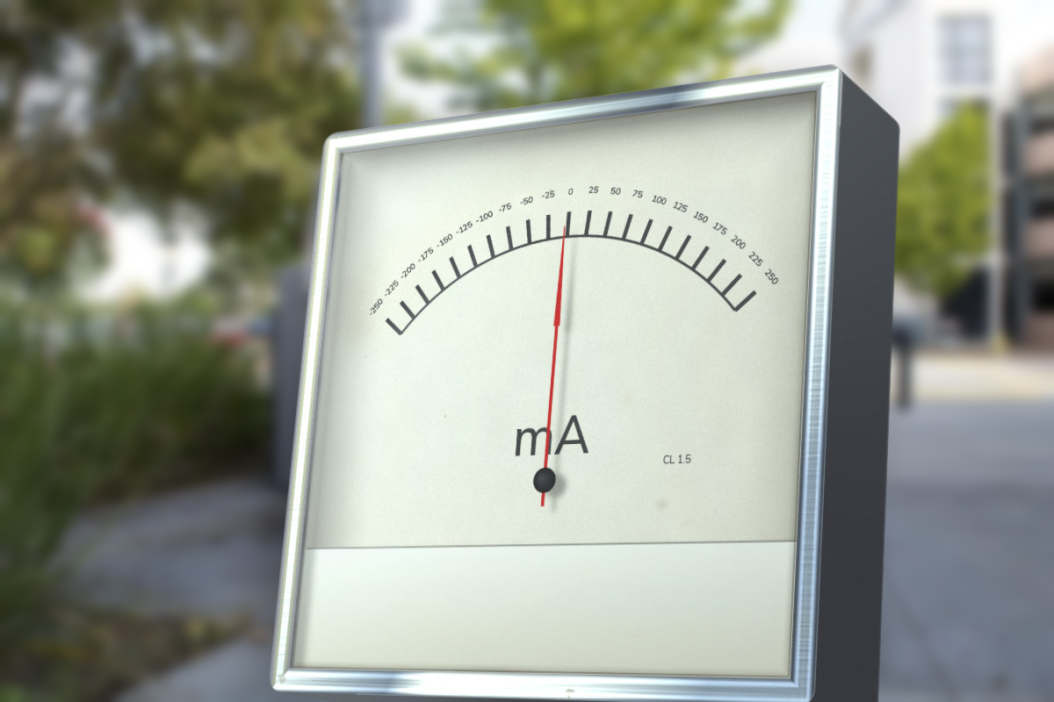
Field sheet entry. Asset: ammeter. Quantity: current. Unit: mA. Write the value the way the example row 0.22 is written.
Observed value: 0
